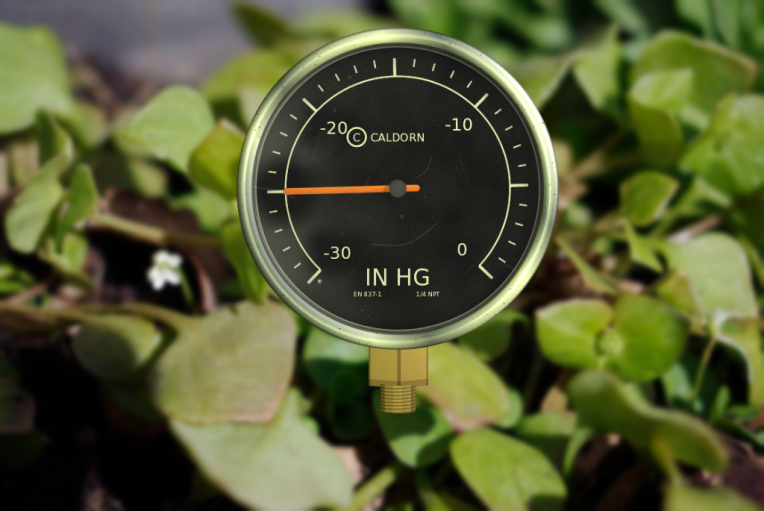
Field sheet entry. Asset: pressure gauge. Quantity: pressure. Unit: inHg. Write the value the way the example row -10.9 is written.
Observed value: -25
